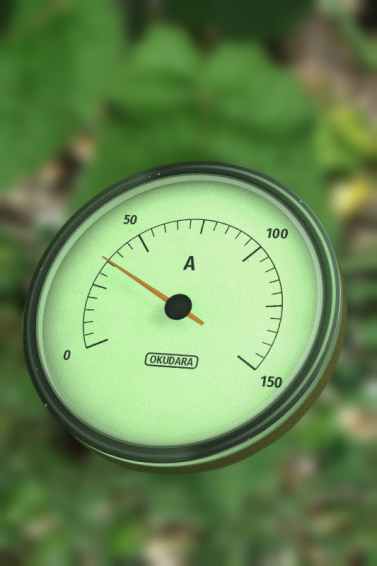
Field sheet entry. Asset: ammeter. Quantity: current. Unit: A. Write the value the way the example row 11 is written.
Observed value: 35
